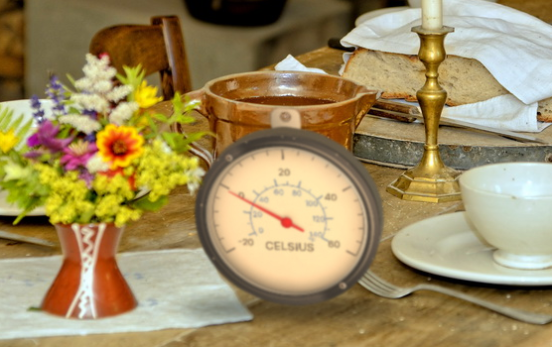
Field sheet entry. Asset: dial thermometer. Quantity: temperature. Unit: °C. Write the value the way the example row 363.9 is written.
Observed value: 0
